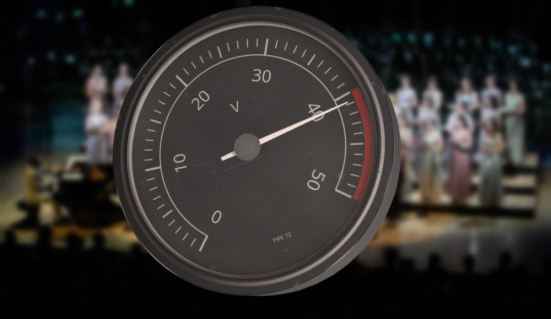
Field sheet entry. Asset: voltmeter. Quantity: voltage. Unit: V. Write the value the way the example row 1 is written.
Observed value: 41
